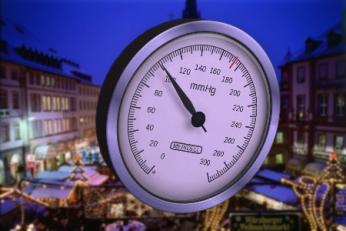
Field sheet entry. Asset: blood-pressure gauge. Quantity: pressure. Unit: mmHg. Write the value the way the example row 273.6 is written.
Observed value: 100
